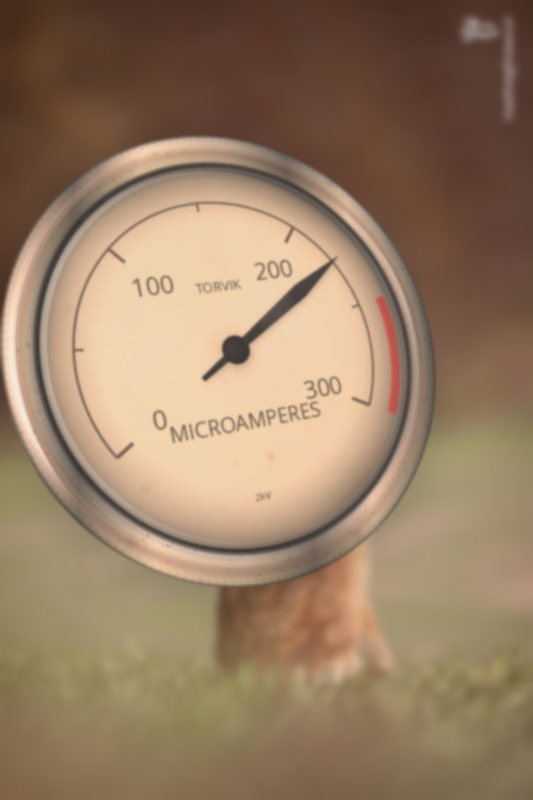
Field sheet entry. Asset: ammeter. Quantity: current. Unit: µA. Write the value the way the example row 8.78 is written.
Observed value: 225
